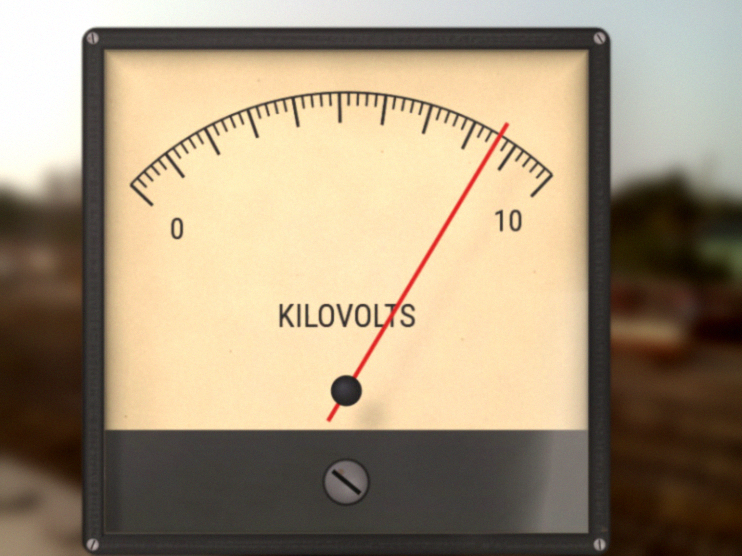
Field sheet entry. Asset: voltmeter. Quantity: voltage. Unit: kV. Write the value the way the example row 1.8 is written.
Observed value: 8.6
